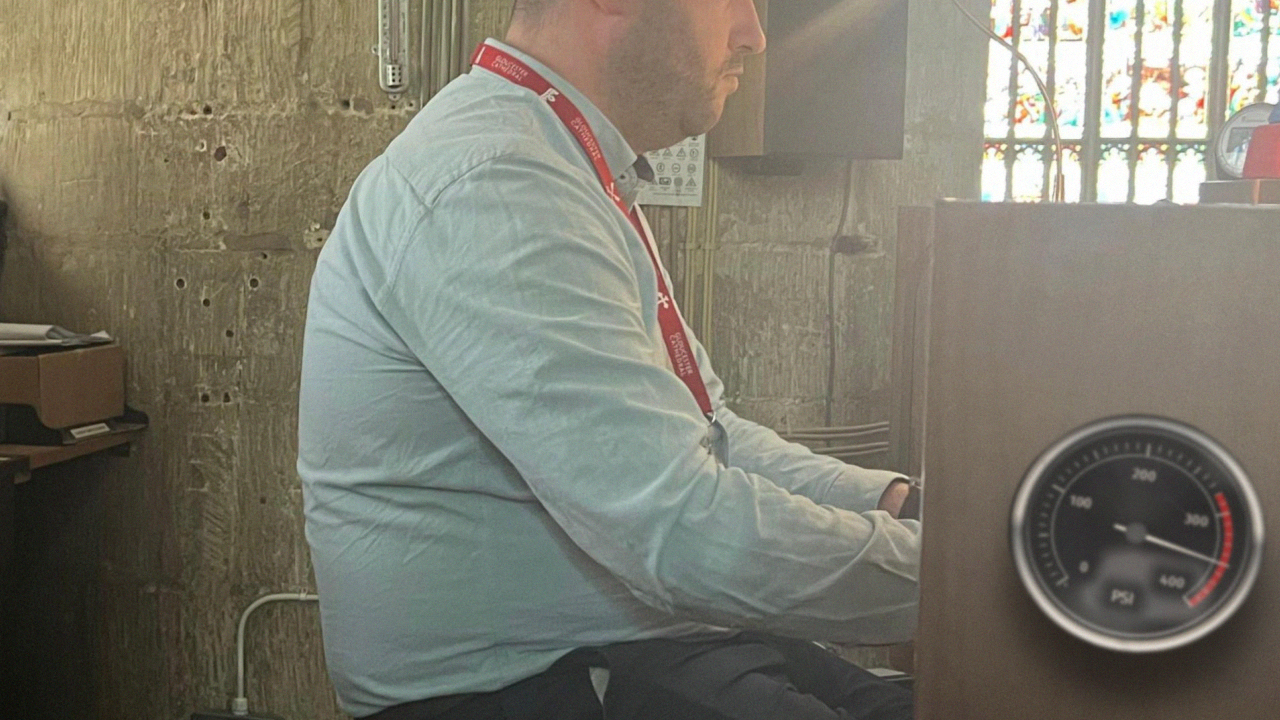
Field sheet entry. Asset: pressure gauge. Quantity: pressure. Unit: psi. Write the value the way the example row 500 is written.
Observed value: 350
